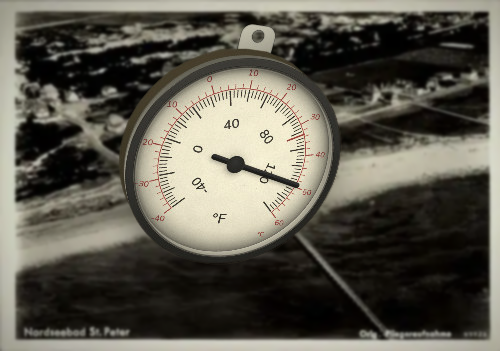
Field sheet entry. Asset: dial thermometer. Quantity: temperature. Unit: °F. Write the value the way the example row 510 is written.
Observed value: 120
